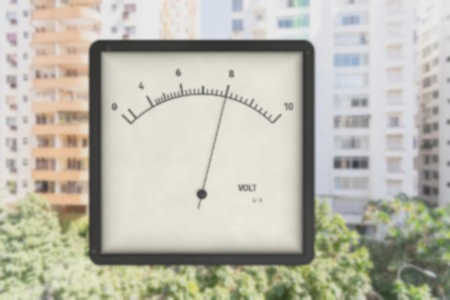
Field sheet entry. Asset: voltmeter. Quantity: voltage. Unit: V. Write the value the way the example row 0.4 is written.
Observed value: 8
